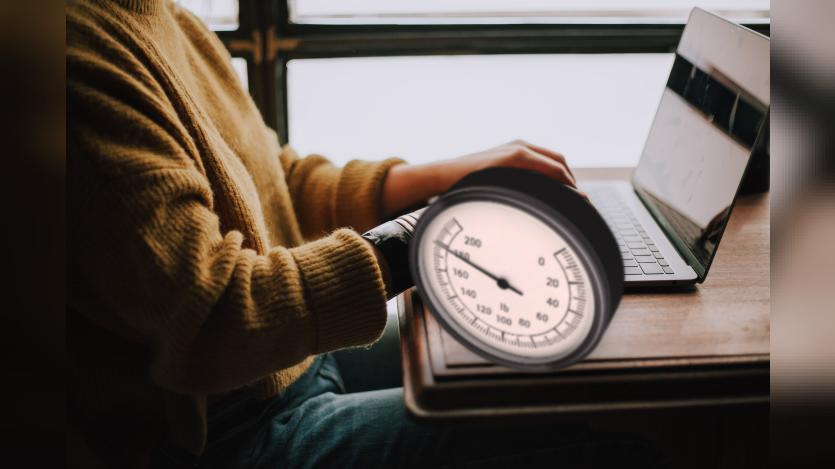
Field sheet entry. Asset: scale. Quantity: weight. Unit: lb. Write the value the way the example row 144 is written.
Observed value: 180
